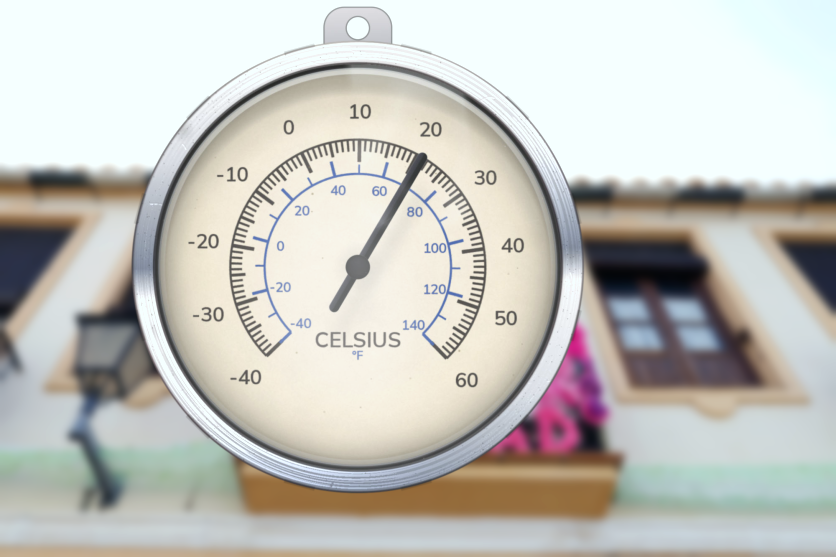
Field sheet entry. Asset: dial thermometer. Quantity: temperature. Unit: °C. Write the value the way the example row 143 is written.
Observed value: 21
